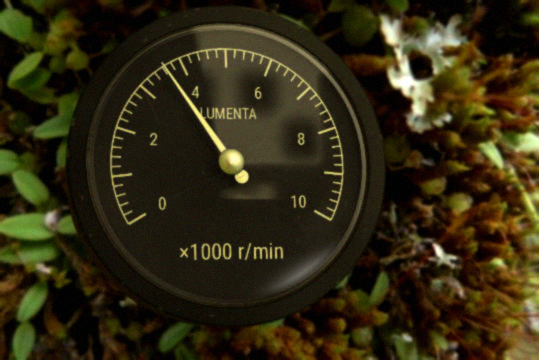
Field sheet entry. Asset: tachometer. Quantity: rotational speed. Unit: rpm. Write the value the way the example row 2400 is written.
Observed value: 3600
